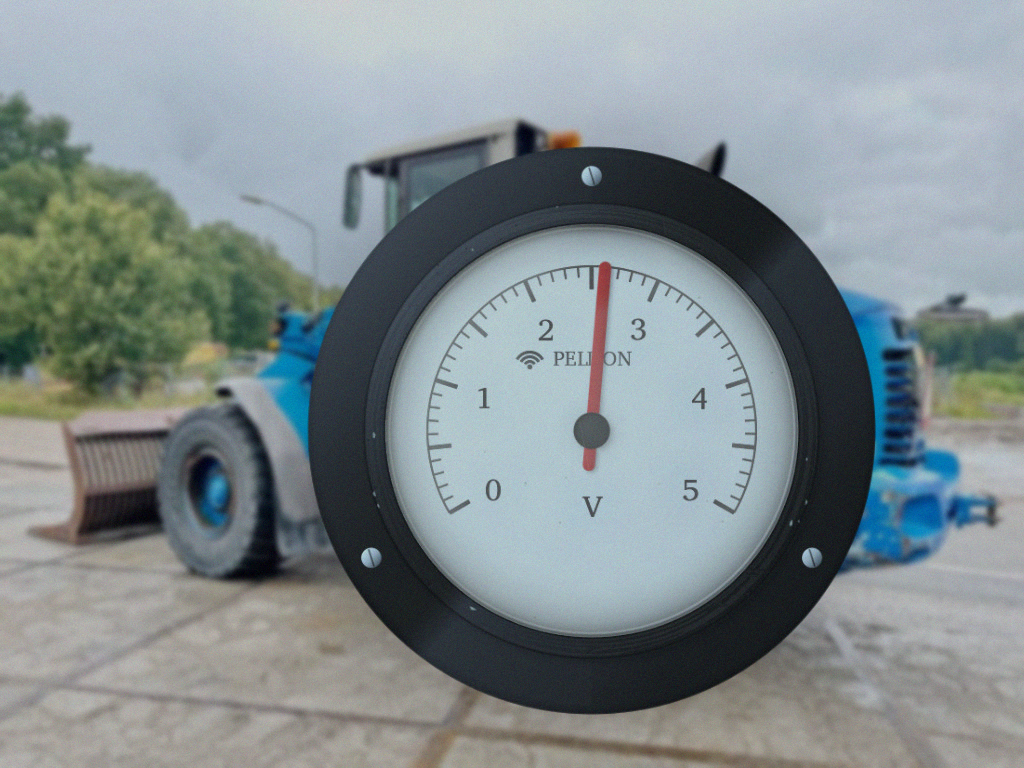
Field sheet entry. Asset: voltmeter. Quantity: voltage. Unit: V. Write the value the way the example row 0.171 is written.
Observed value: 2.6
